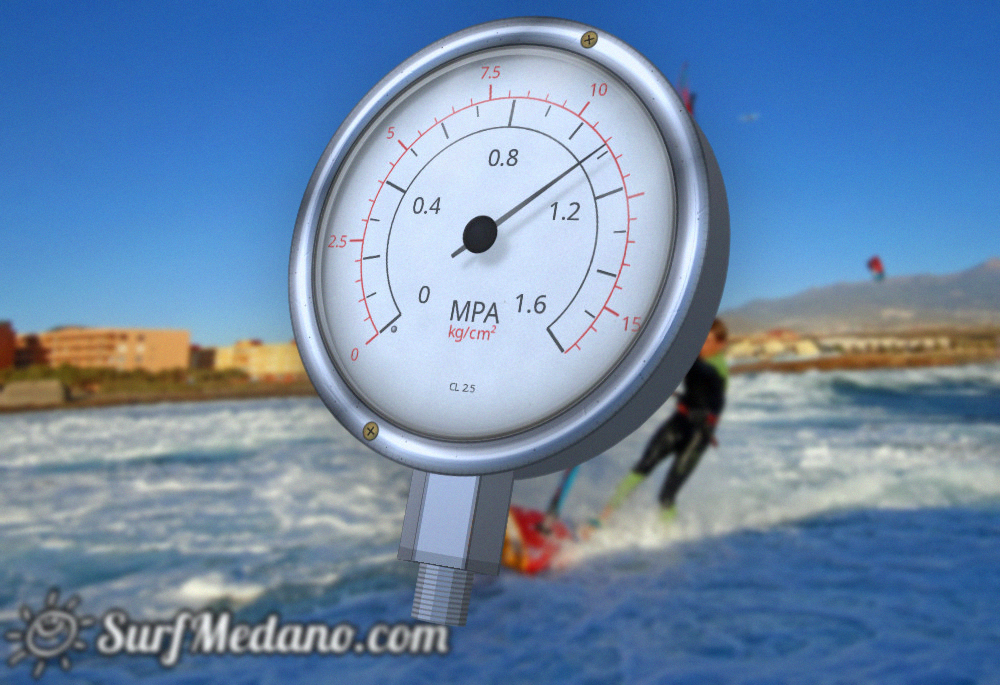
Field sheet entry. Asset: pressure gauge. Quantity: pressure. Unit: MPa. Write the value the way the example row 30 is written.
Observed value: 1.1
